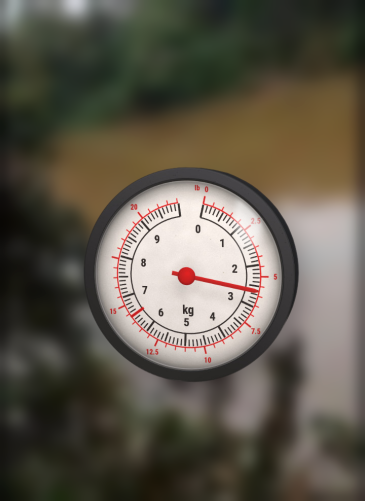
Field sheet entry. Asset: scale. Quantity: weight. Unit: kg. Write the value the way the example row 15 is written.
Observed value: 2.6
